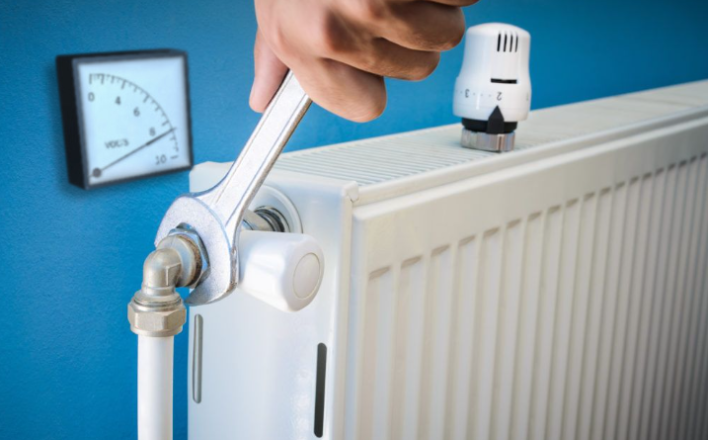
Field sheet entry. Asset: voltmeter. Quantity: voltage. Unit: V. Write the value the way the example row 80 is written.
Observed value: 8.5
